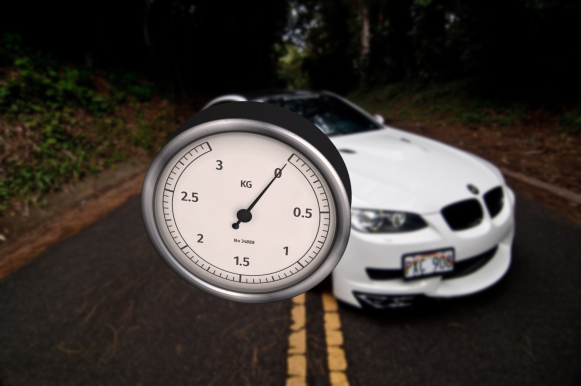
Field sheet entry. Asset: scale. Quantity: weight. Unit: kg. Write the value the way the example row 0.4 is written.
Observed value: 0
